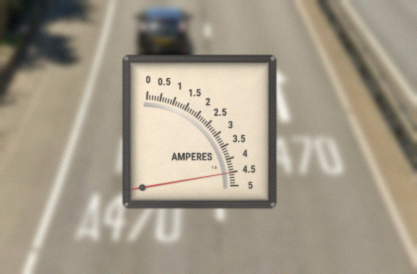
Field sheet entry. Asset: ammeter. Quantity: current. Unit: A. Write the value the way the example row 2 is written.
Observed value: 4.5
